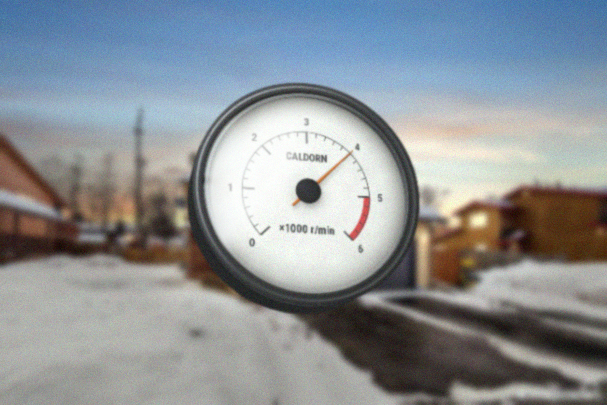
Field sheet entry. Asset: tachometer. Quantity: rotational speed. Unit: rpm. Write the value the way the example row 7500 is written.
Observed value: 4000
